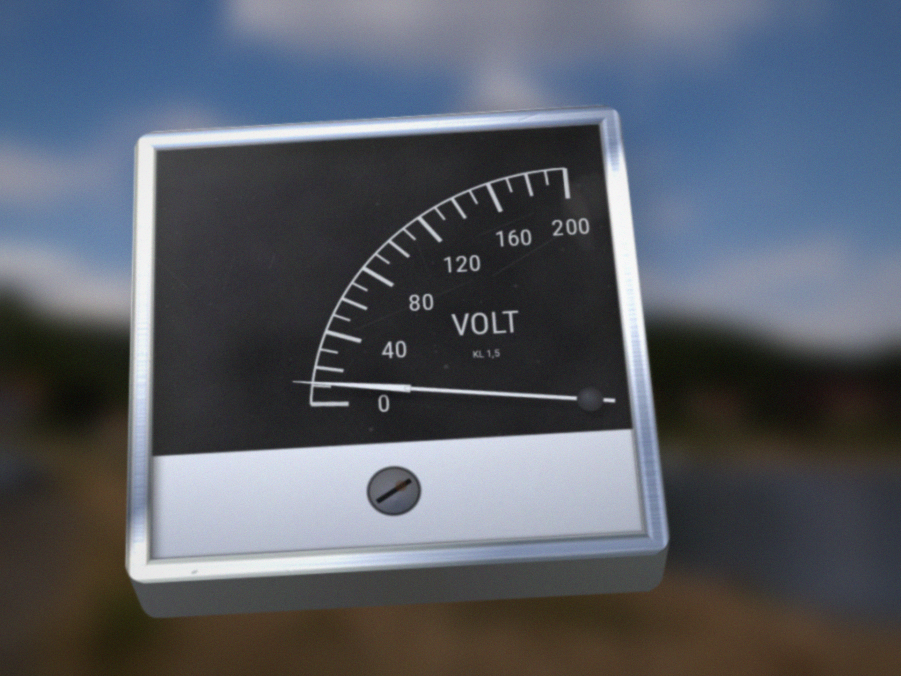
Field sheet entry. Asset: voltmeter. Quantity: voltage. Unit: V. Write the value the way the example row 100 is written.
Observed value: 10
